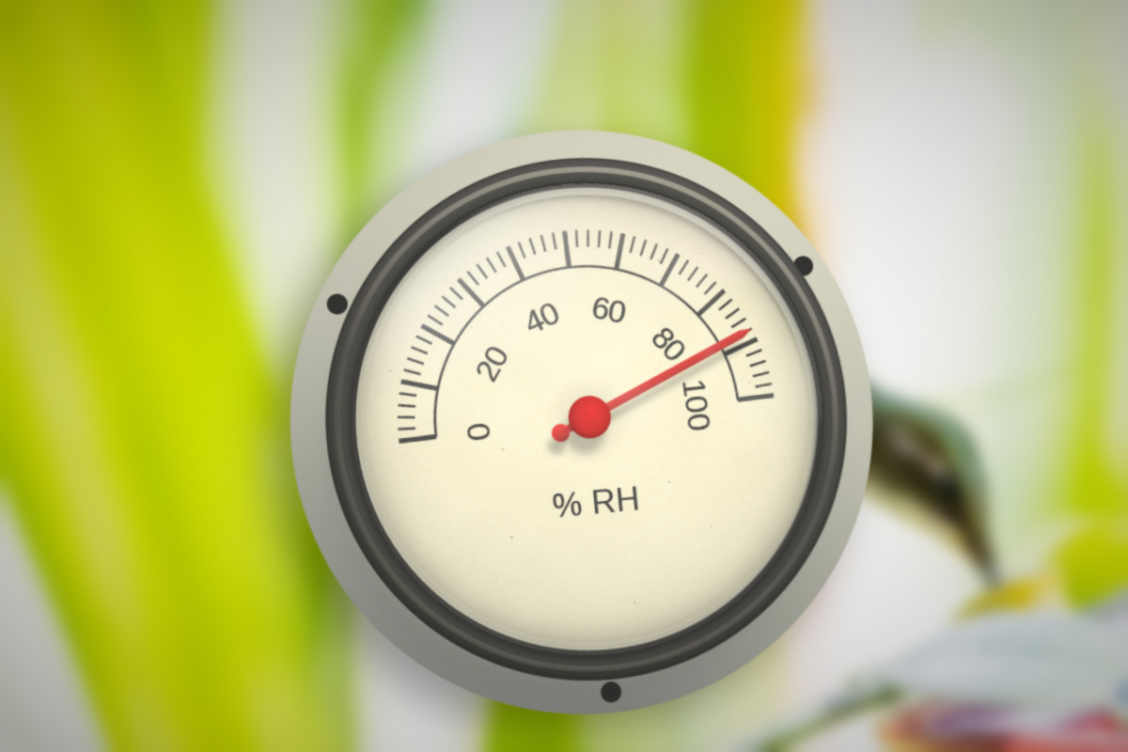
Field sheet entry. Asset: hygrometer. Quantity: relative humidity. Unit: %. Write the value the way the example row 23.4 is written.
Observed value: 88
